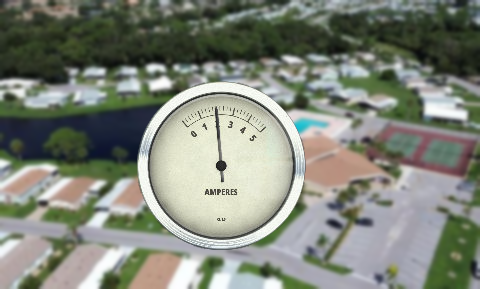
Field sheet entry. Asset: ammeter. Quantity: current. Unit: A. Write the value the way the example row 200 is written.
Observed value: 2
